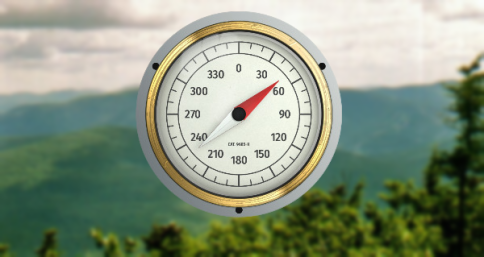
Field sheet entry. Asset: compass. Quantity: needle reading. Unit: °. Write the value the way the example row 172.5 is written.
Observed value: 50
